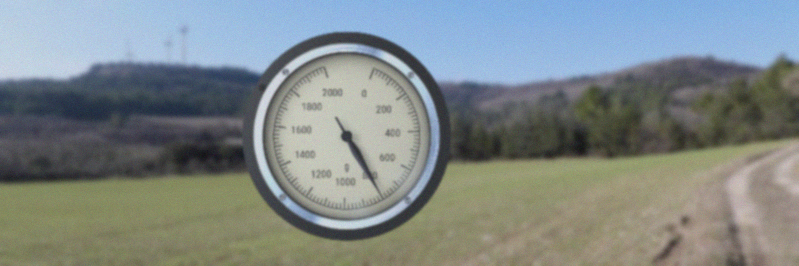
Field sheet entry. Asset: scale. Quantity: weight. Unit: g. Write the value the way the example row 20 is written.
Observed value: 800
